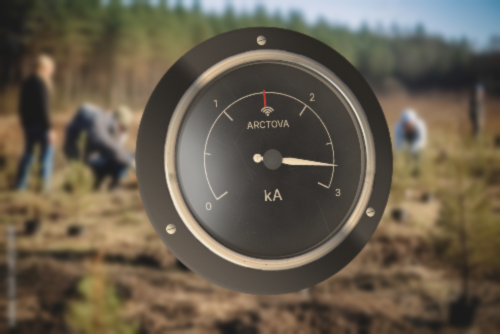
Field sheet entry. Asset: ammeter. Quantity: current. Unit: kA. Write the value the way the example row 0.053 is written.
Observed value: 2.75
